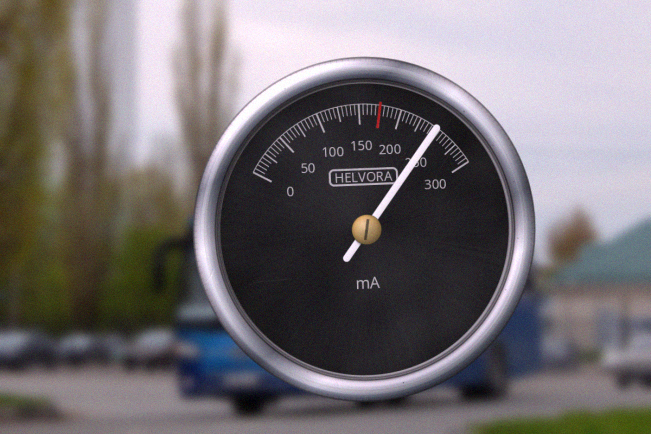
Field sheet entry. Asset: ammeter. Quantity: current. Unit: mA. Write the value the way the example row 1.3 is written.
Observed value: 245
